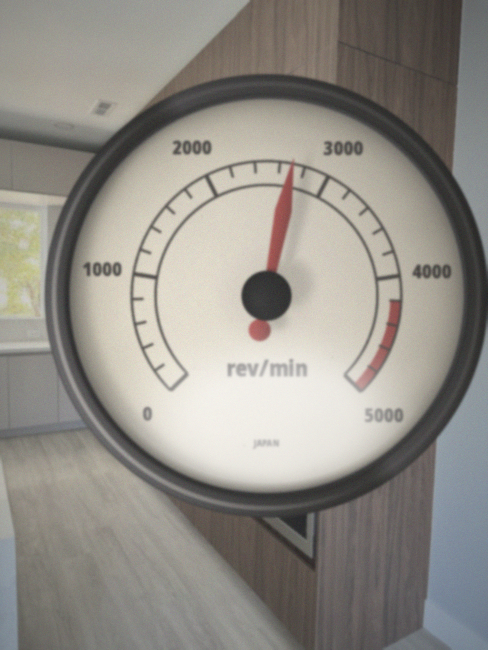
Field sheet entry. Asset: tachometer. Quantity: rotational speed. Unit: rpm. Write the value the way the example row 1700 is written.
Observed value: 2700
